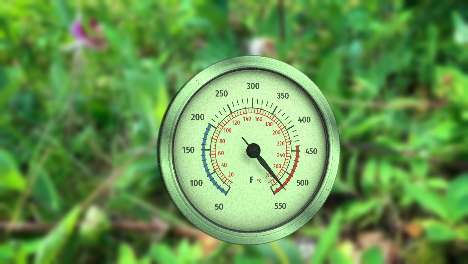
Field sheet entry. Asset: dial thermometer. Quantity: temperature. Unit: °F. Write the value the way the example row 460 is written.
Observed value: 530
